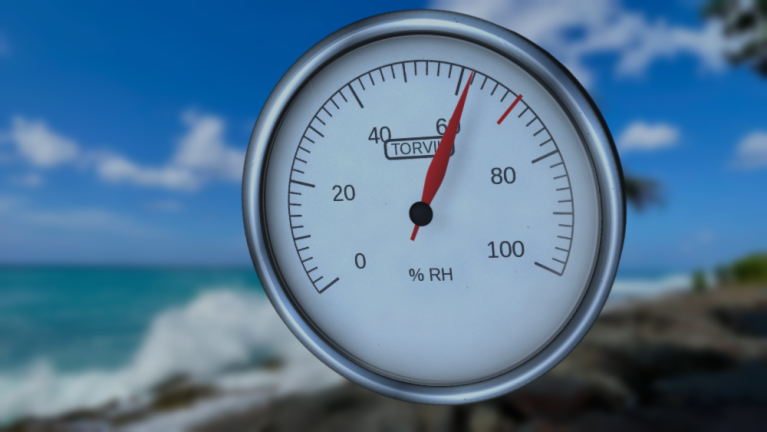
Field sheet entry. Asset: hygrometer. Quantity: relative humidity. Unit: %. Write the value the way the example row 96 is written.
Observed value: 62
